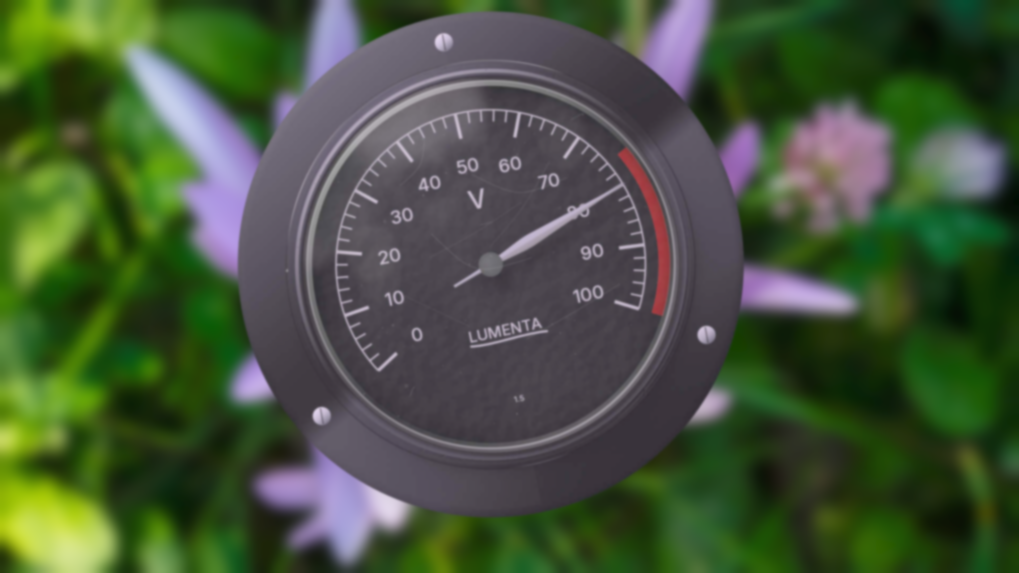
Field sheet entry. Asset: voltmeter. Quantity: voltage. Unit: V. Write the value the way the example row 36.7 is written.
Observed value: 80
